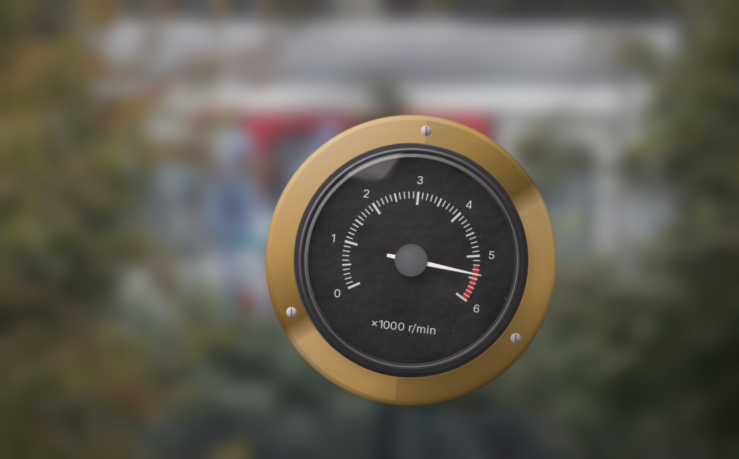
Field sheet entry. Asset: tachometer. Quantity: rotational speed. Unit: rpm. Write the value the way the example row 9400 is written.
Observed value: 5400
